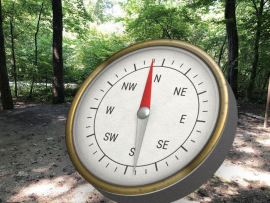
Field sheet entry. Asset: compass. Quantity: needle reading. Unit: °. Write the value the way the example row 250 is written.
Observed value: 350
